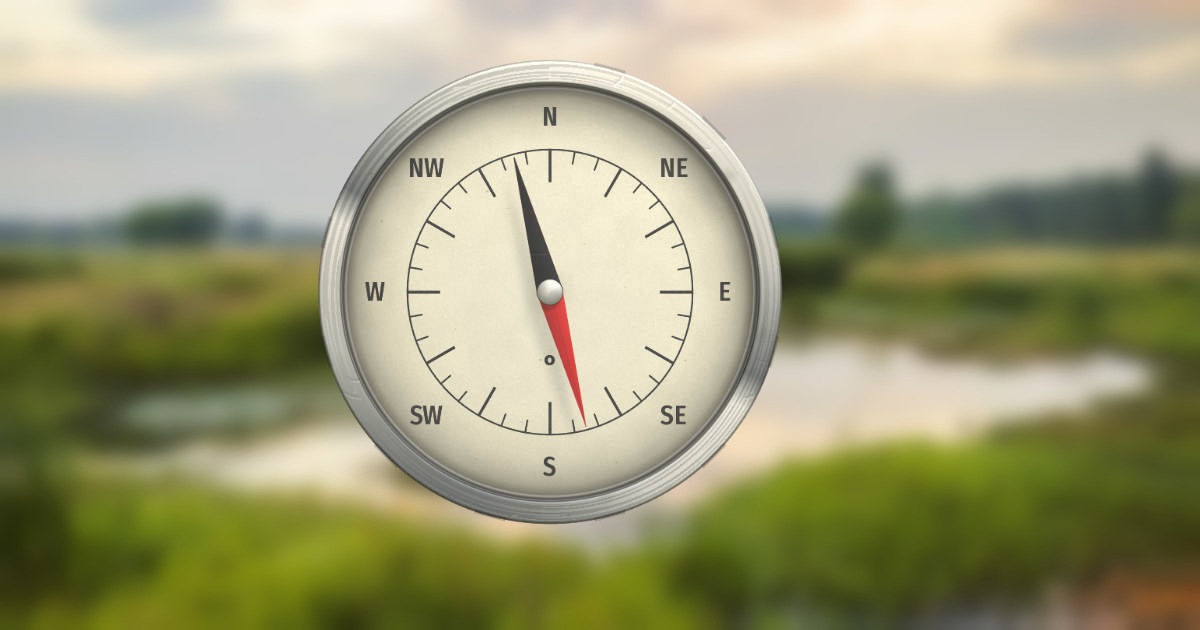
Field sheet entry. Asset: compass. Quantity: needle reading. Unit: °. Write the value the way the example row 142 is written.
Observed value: 165
